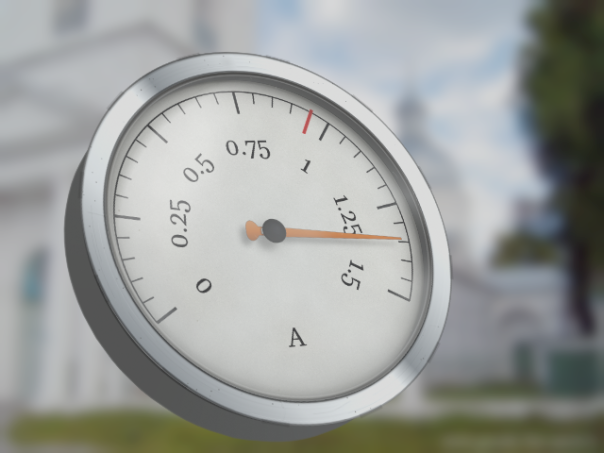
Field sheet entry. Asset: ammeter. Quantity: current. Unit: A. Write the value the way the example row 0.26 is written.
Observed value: 1.35
